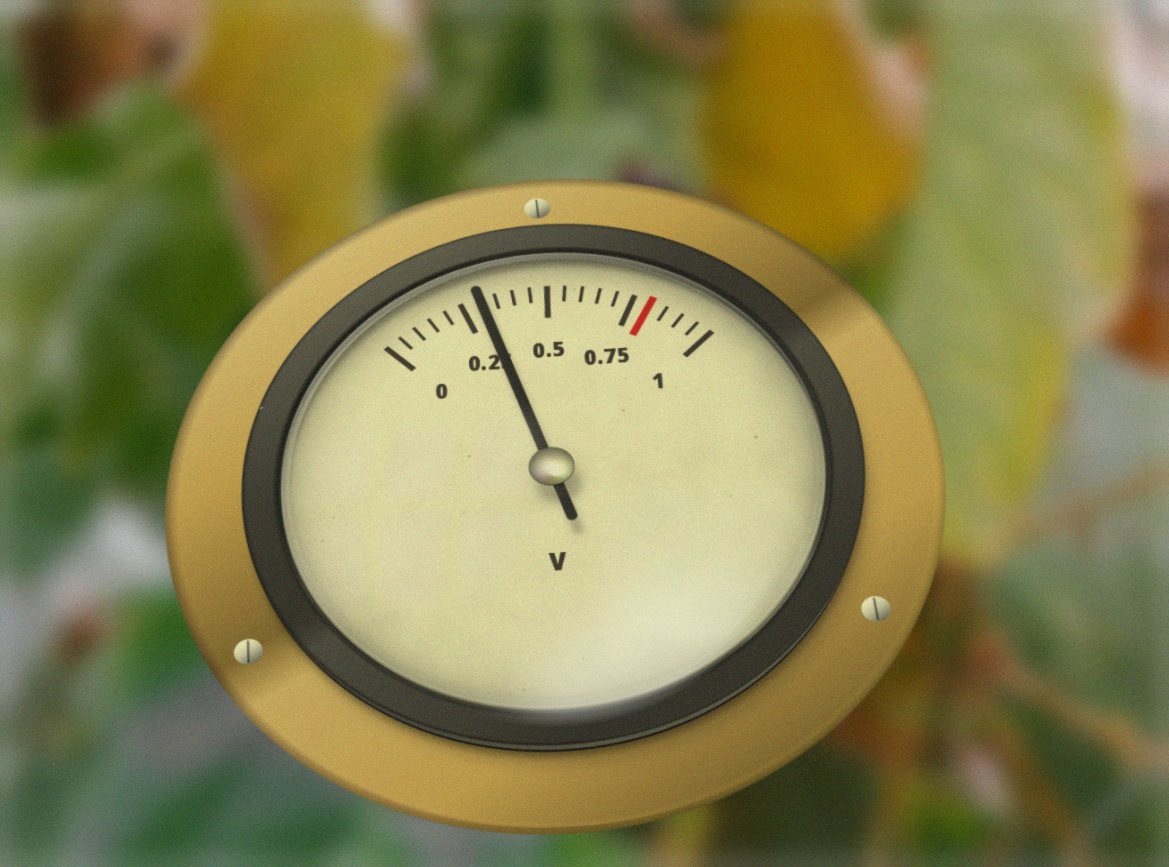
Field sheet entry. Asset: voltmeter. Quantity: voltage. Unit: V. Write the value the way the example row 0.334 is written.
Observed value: 0.3
